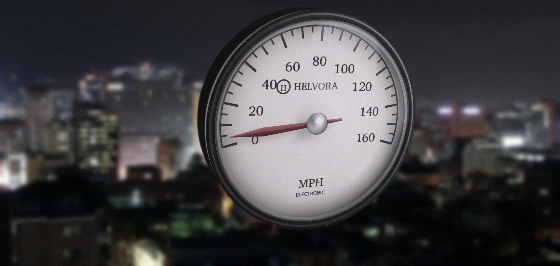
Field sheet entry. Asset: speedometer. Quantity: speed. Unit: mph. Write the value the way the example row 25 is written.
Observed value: 5
